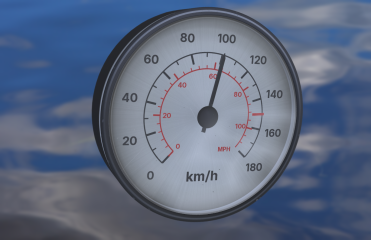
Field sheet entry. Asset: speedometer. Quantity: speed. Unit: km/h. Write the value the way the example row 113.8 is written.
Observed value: 100
